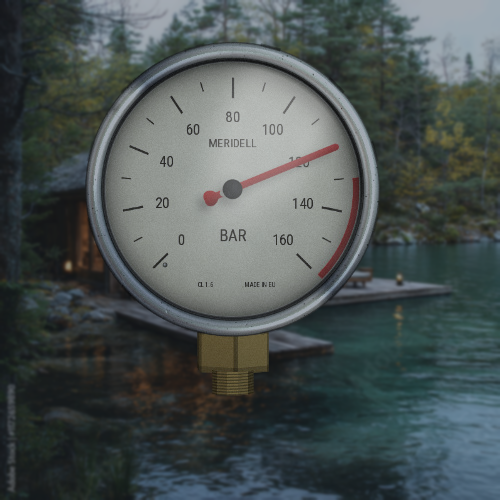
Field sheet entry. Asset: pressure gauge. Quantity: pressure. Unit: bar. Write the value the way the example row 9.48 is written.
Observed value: 120
